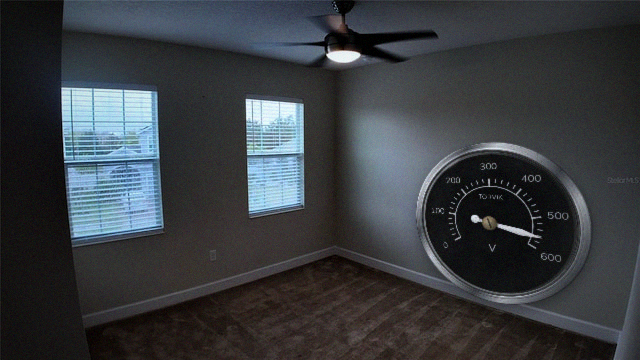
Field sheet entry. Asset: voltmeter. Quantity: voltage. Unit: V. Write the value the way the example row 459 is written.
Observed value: 560
